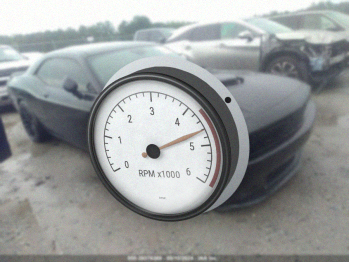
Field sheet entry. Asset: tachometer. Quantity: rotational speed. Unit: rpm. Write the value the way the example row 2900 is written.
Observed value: 4600
